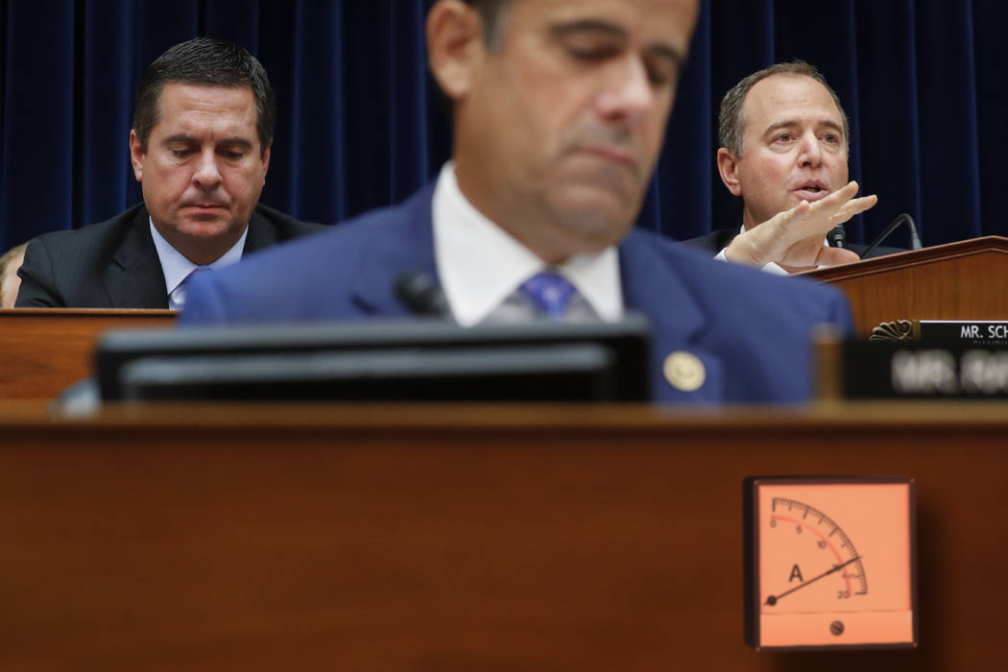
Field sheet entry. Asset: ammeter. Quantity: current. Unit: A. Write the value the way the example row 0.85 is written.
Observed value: 15
